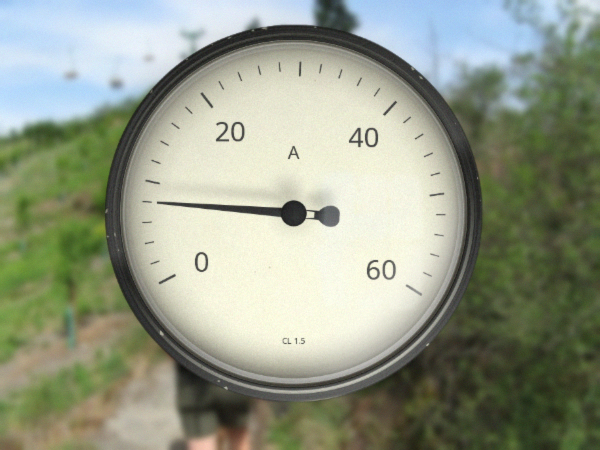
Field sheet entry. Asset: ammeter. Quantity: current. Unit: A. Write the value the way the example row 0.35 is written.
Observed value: 8
